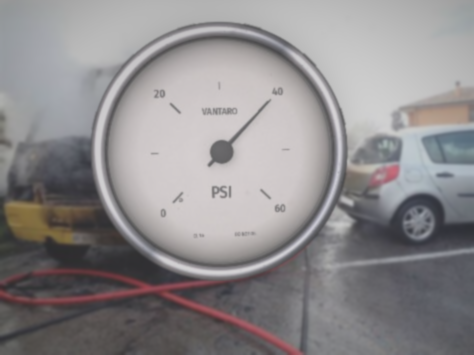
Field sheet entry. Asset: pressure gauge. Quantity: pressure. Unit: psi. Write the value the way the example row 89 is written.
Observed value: 40
